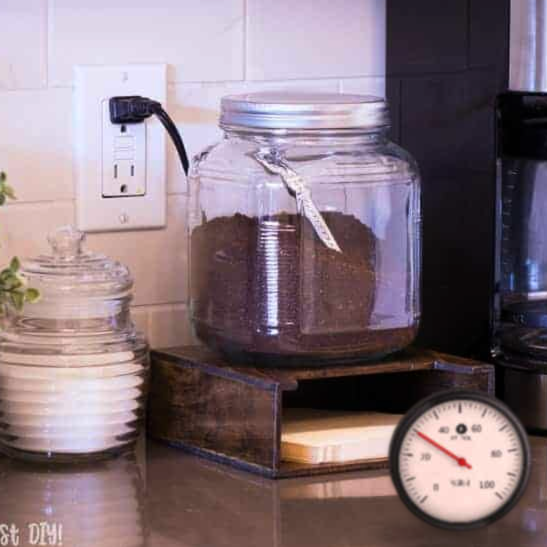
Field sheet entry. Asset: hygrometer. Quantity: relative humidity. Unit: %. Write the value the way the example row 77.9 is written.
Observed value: 30
